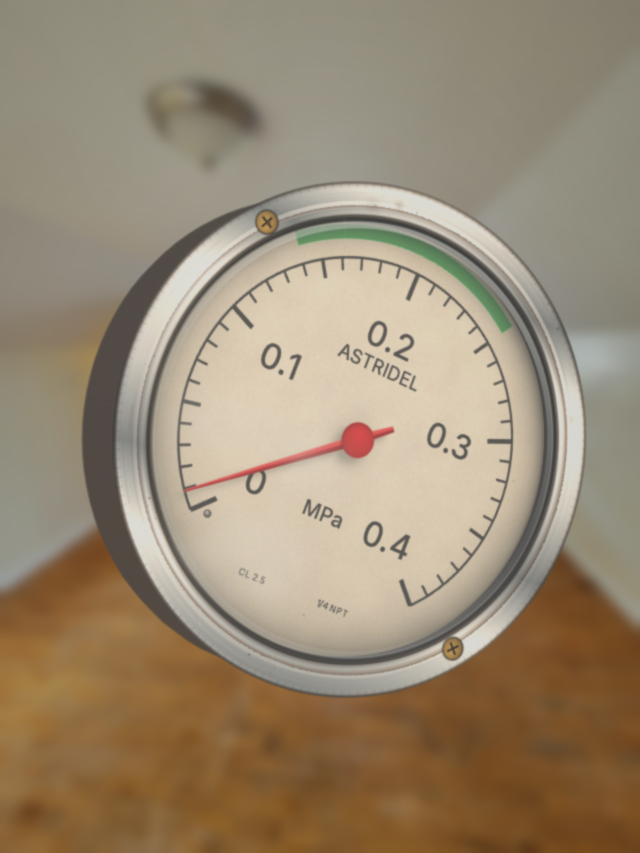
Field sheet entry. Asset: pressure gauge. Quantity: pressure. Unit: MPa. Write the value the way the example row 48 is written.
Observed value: 0.01
